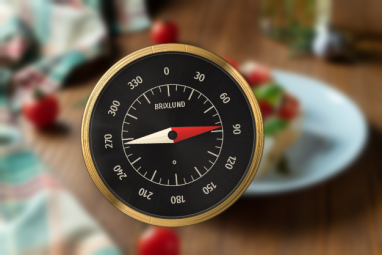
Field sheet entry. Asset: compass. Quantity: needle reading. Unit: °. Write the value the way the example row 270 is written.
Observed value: 85
